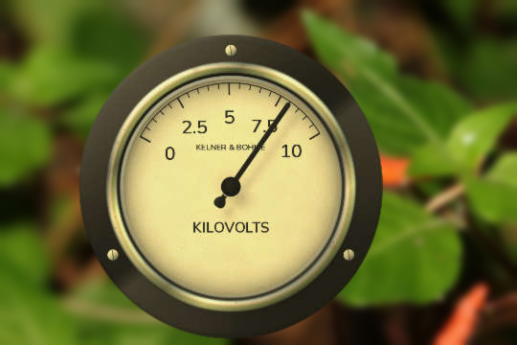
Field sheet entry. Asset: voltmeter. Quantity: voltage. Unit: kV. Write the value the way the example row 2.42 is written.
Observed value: 8
